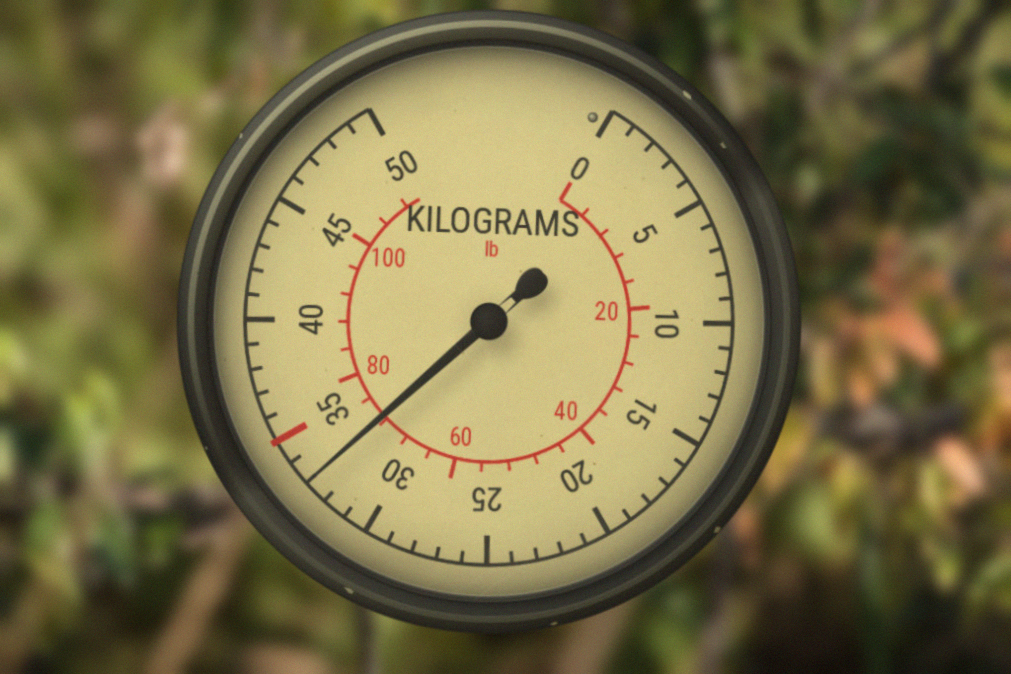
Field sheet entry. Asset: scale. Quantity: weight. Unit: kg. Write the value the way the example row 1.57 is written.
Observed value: 33
